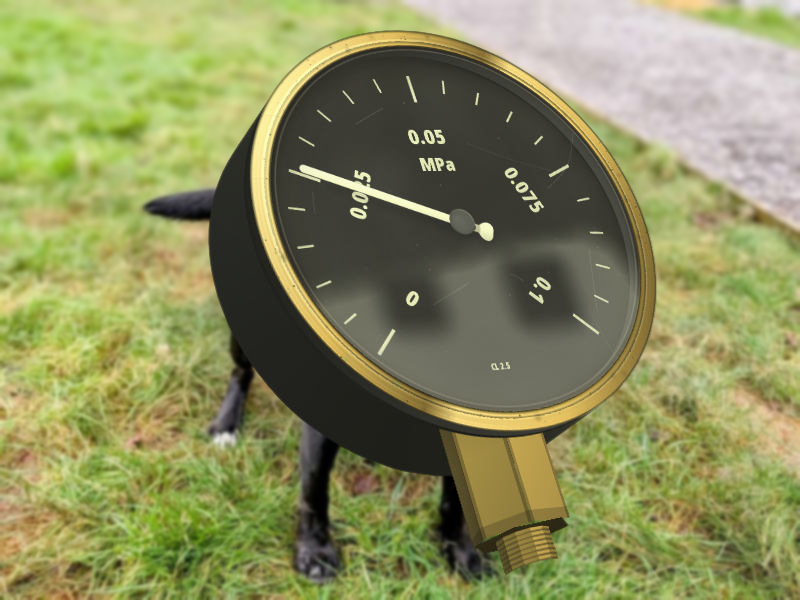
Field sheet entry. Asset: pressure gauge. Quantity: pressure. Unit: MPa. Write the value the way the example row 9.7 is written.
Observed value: 0.025
